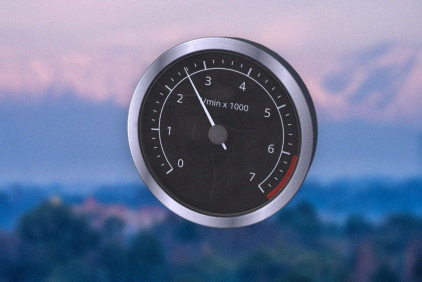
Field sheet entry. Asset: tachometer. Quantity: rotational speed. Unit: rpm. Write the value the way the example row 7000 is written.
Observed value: 2600
